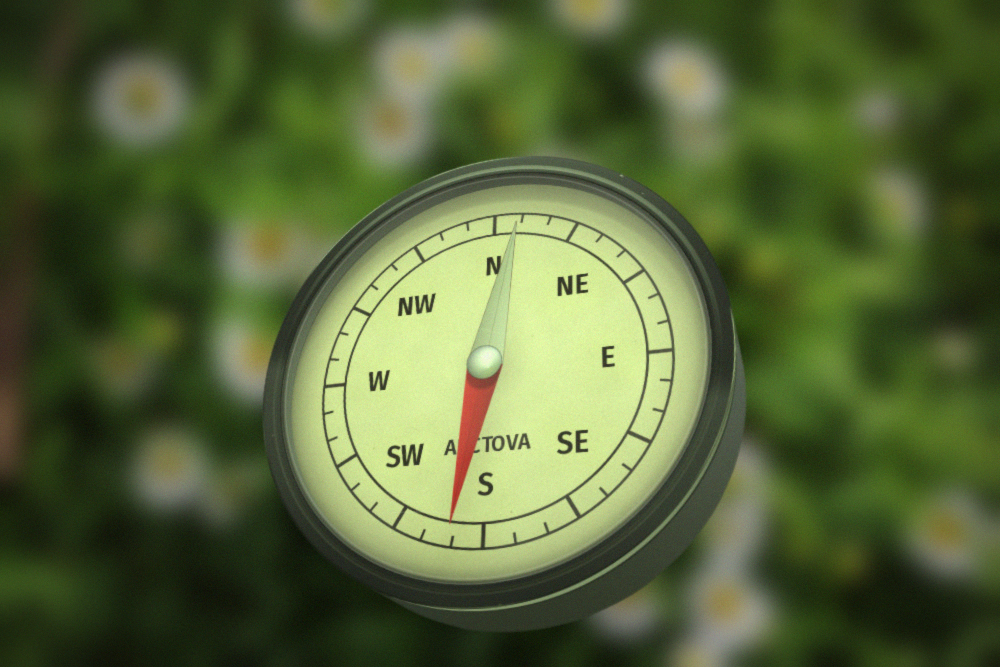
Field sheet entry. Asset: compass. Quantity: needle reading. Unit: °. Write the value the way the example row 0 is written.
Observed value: 190
